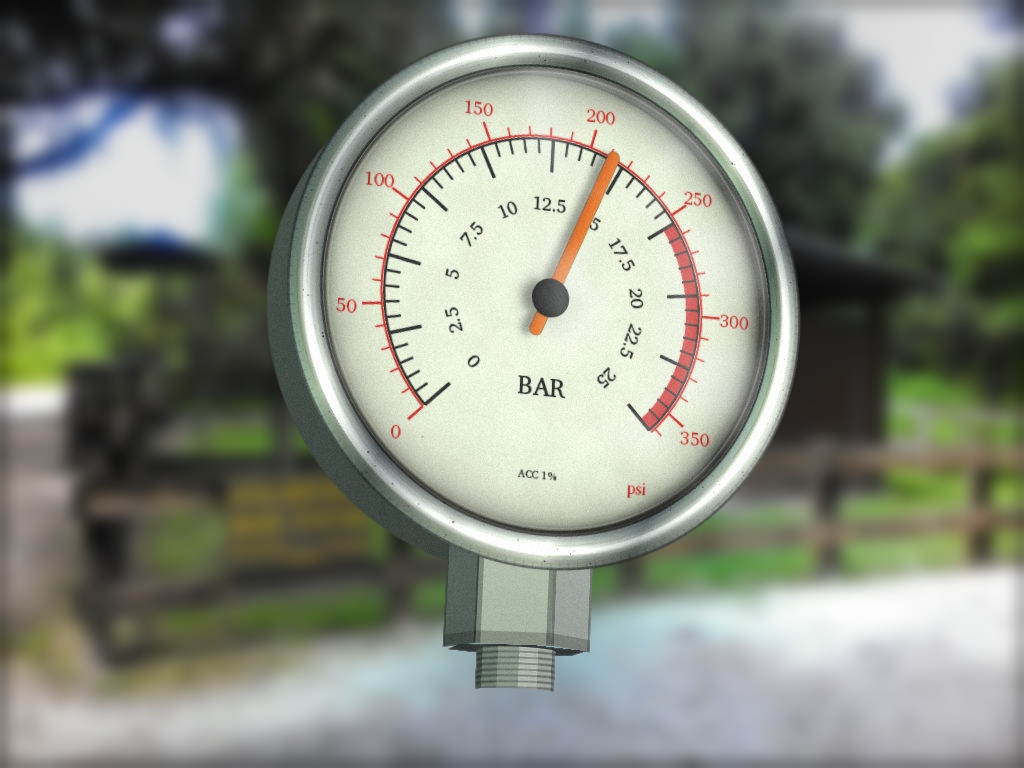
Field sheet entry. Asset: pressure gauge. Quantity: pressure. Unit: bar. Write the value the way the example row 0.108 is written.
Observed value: 14.5
